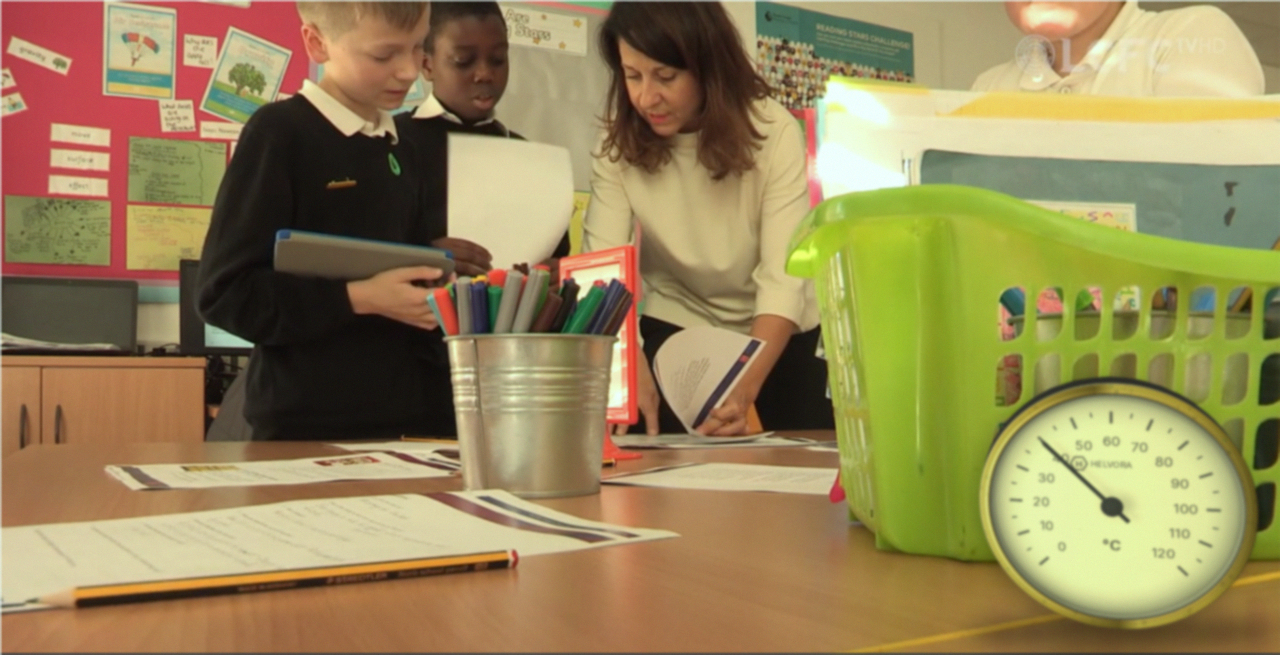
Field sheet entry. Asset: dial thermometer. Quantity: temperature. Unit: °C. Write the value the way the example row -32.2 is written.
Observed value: 40
